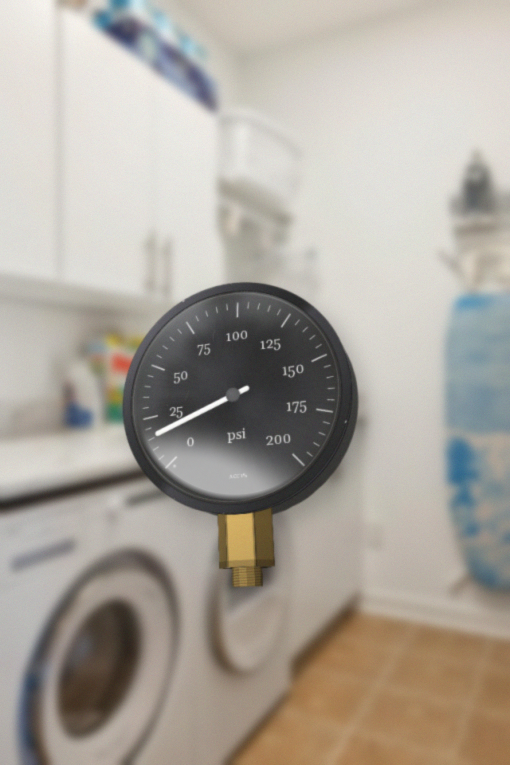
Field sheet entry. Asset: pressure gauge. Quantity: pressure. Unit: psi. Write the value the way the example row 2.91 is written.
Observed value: 15
